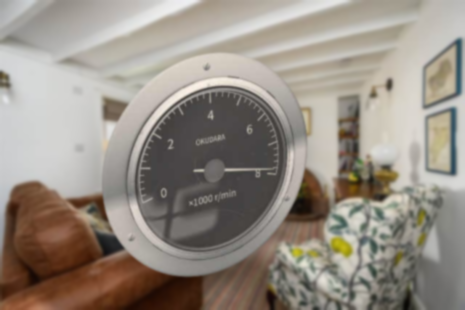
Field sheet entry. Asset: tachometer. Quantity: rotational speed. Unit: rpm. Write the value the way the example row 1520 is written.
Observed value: 7800
